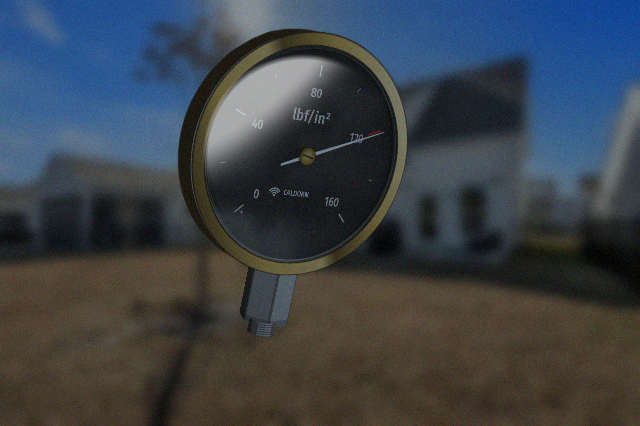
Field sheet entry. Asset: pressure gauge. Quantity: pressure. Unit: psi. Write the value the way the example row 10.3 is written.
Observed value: 120
